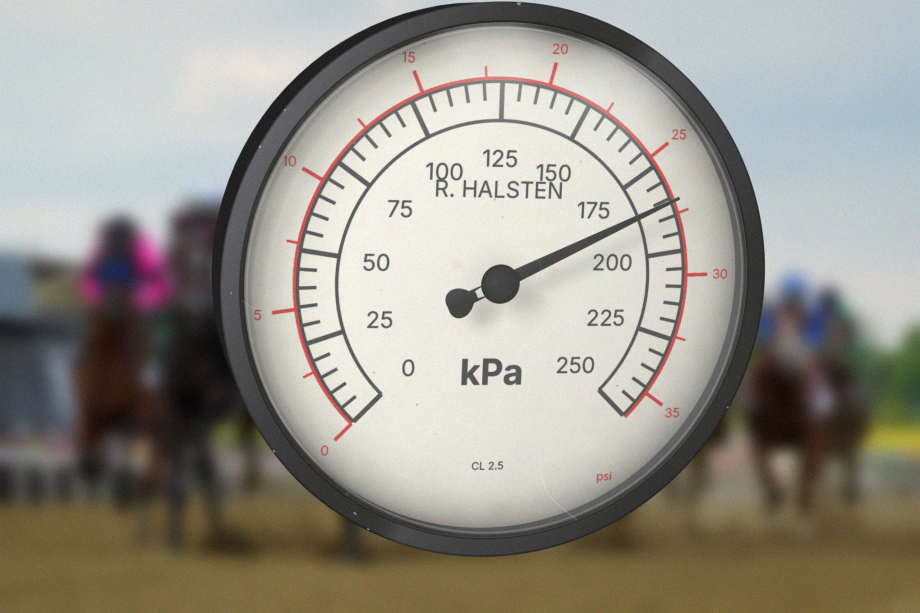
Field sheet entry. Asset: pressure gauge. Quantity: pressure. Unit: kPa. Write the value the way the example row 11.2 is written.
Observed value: 185
